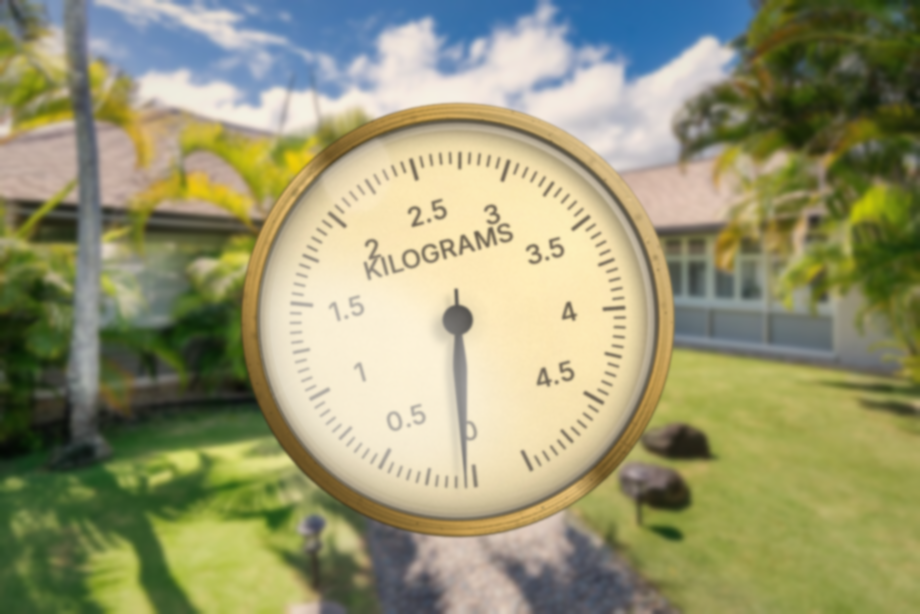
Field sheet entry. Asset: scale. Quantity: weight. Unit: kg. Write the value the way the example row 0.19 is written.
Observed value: 0.05
